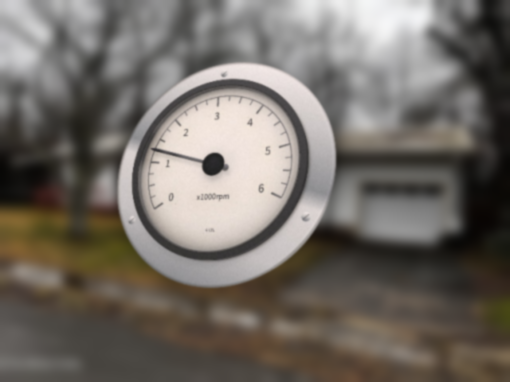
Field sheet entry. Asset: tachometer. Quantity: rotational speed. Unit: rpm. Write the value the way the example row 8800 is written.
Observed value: 1250
